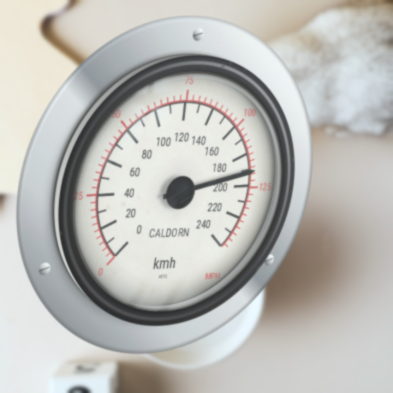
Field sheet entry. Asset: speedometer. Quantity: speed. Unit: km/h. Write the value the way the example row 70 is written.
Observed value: 190
